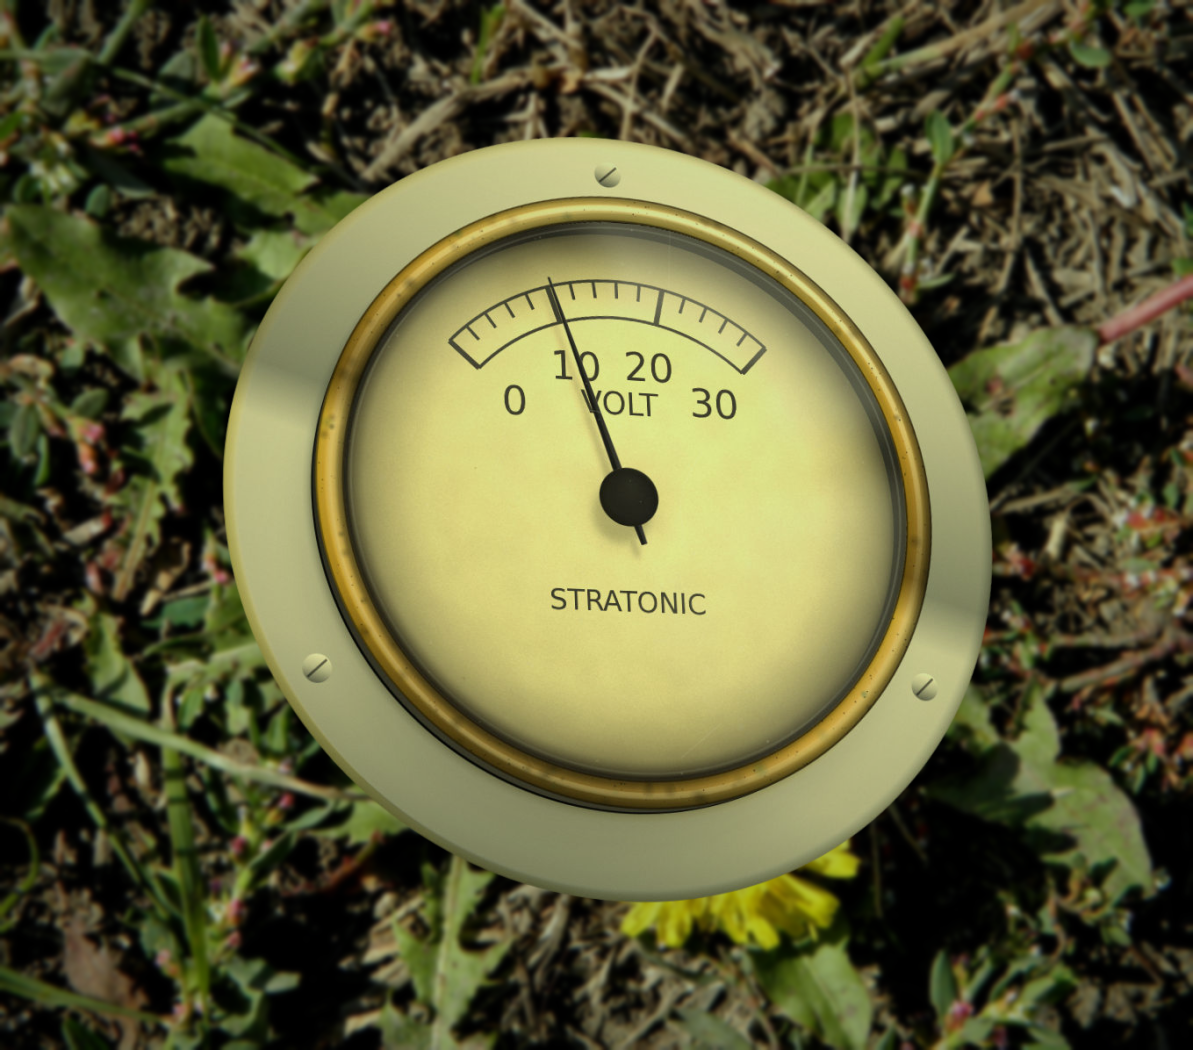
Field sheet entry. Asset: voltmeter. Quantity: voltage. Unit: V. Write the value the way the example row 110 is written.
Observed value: 10
